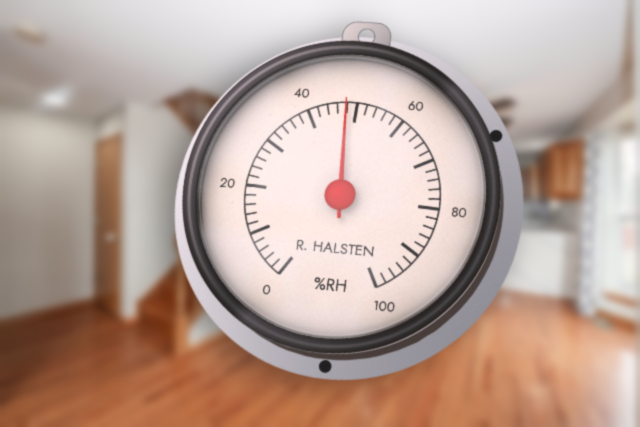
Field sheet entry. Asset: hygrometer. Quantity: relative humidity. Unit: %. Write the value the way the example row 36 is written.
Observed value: 48
